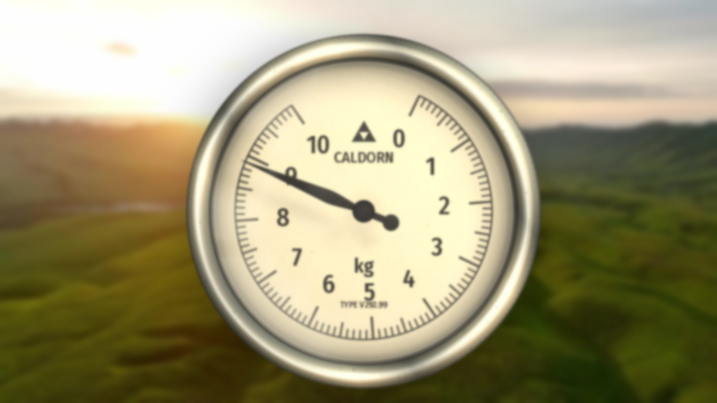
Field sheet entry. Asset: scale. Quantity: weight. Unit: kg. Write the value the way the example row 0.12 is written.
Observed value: 8.9
